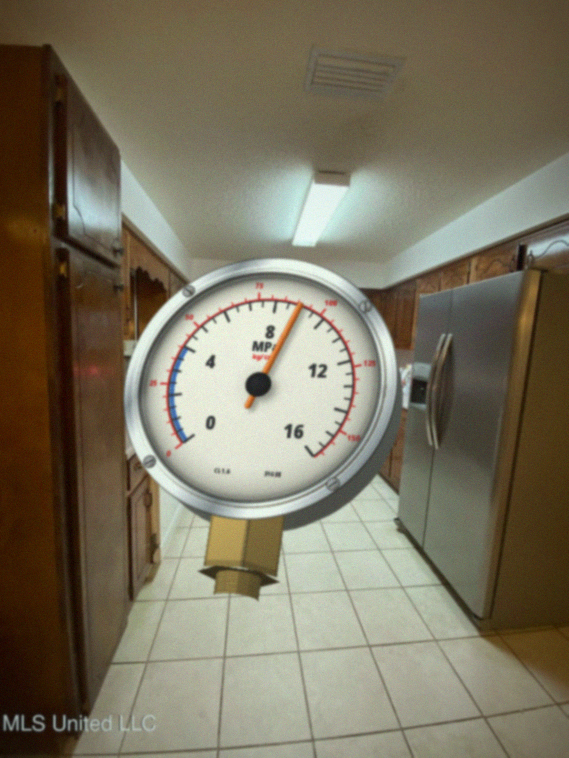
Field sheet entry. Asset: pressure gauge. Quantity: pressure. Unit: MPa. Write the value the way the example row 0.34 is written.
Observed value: 9
